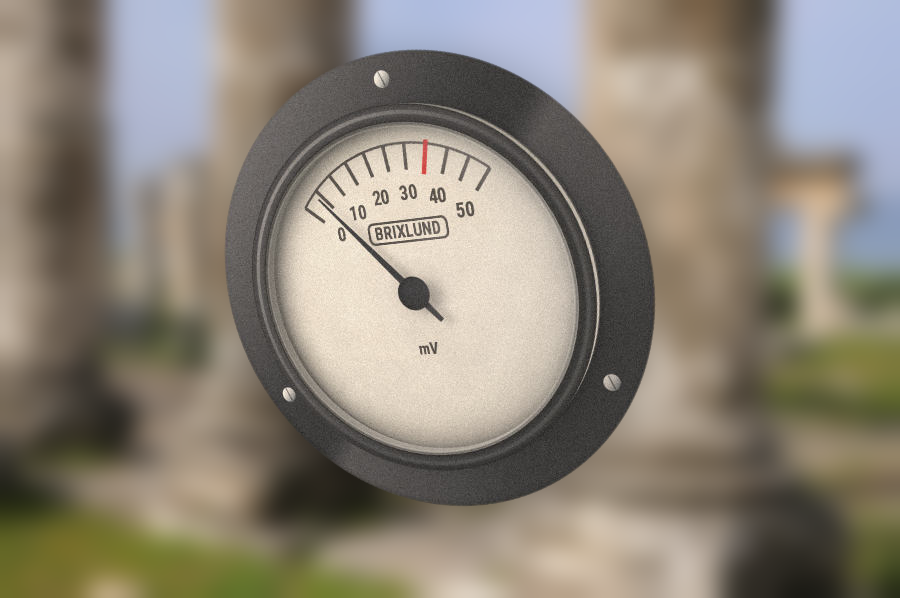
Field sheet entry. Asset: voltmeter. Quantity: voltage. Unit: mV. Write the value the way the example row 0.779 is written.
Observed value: 5
